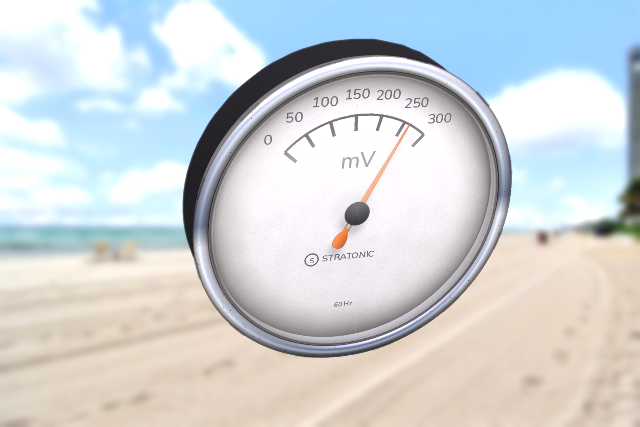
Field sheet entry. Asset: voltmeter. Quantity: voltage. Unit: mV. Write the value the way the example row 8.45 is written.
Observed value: 250
